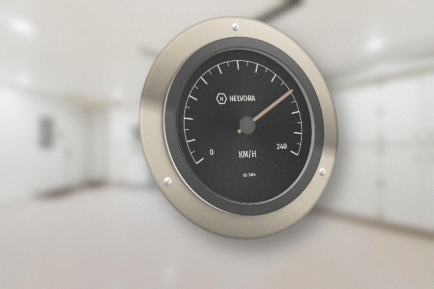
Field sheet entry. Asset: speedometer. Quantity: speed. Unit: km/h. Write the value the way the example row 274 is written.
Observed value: 180
